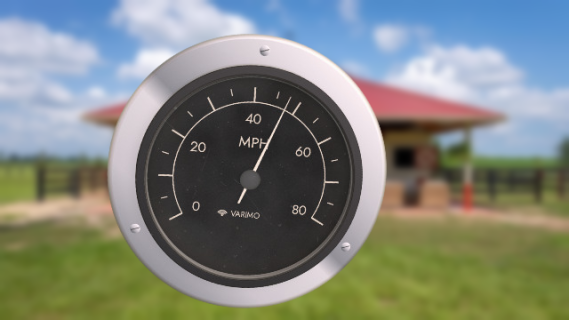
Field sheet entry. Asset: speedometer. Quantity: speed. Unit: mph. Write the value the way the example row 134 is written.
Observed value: 47.5
